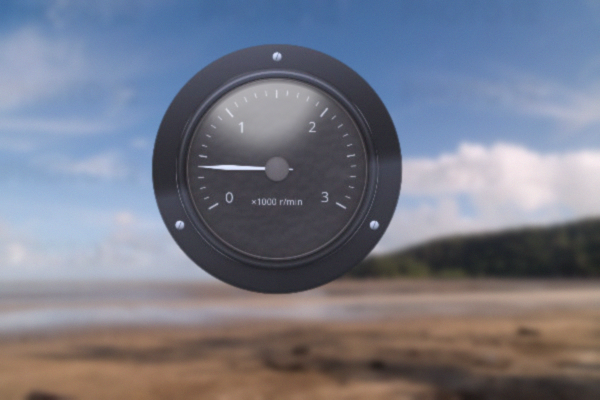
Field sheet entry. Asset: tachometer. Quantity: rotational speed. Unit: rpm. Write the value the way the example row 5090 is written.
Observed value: 400
